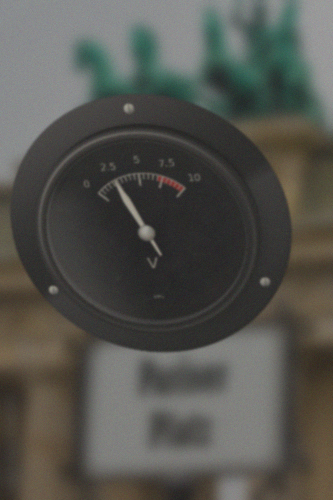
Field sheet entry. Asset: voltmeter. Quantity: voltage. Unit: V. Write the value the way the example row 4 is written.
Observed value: 2.5
